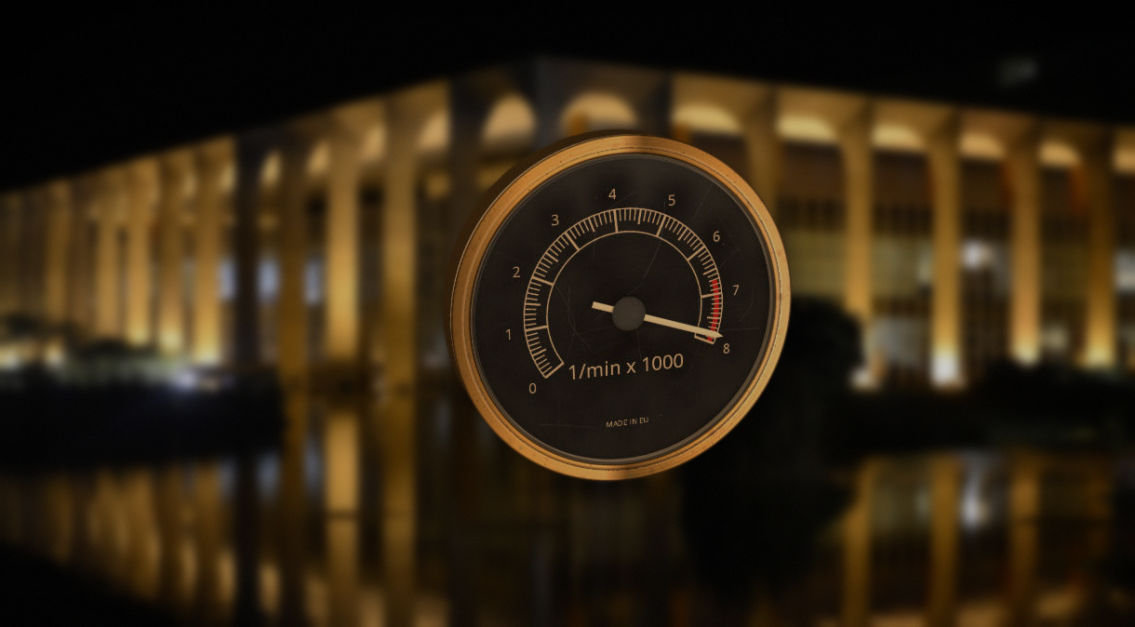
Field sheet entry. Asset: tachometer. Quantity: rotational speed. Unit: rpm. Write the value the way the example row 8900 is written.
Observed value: 7800
